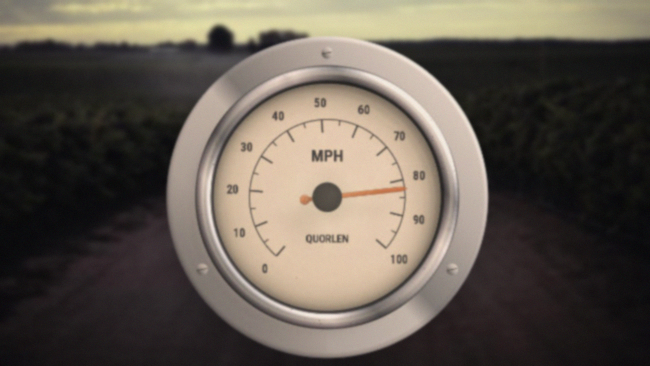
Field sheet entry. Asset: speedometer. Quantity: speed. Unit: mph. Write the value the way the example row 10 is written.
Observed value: 82.5
